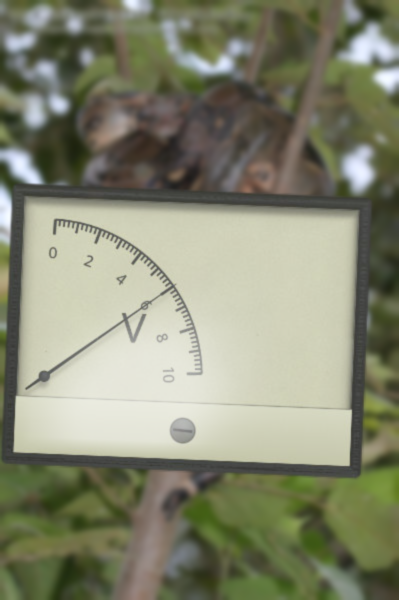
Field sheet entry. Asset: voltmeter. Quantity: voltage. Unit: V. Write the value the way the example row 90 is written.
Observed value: 6
